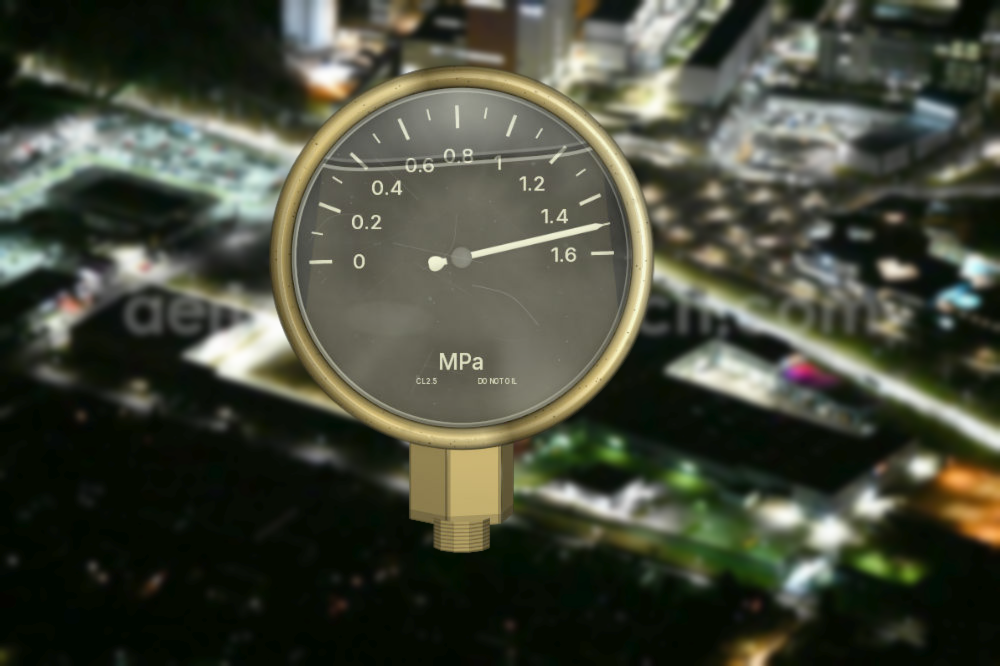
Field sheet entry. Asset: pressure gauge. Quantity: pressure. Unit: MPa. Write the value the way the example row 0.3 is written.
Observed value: 1.5
